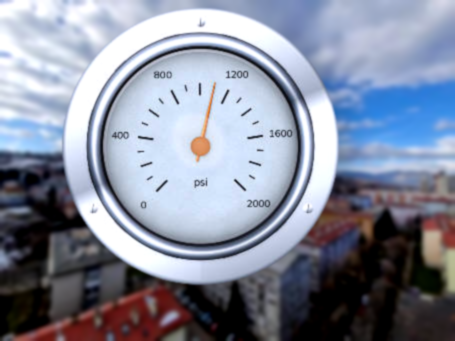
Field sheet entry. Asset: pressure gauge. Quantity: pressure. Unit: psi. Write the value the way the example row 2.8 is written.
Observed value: 1100
